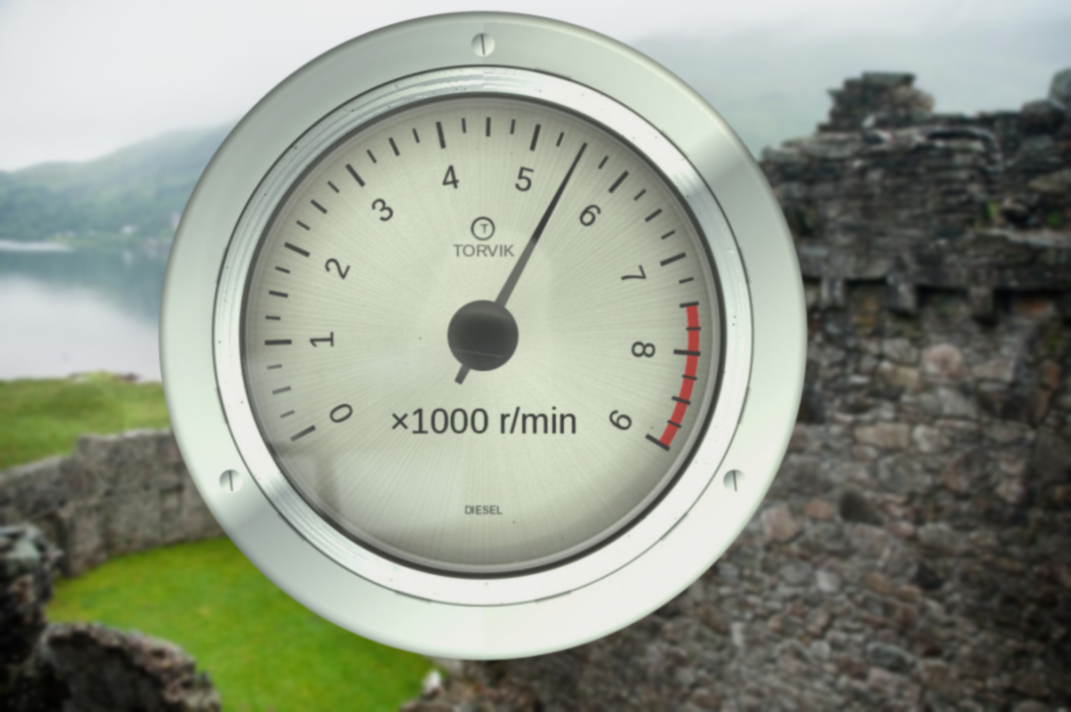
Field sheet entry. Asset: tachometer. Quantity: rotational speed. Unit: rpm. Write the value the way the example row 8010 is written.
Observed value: 5500
